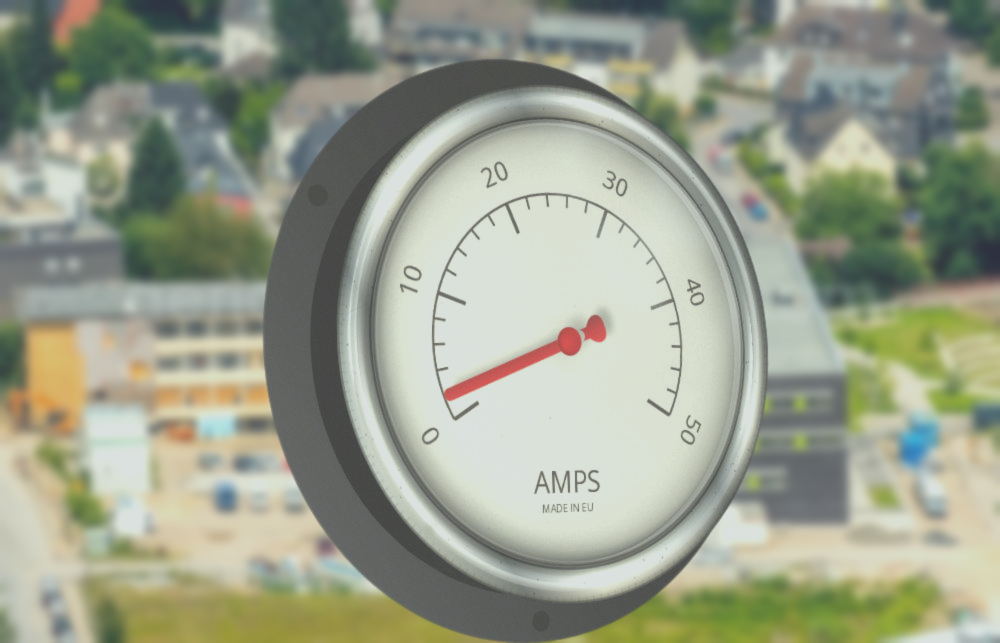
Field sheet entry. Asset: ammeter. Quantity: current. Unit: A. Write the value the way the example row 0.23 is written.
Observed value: 2
